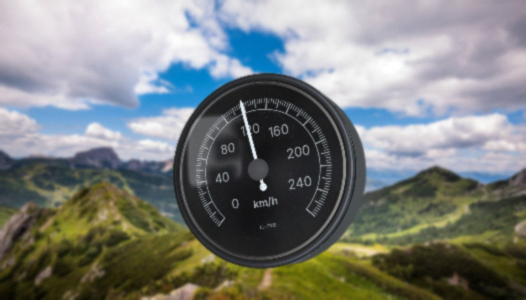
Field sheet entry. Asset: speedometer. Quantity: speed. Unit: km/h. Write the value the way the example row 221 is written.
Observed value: 120
